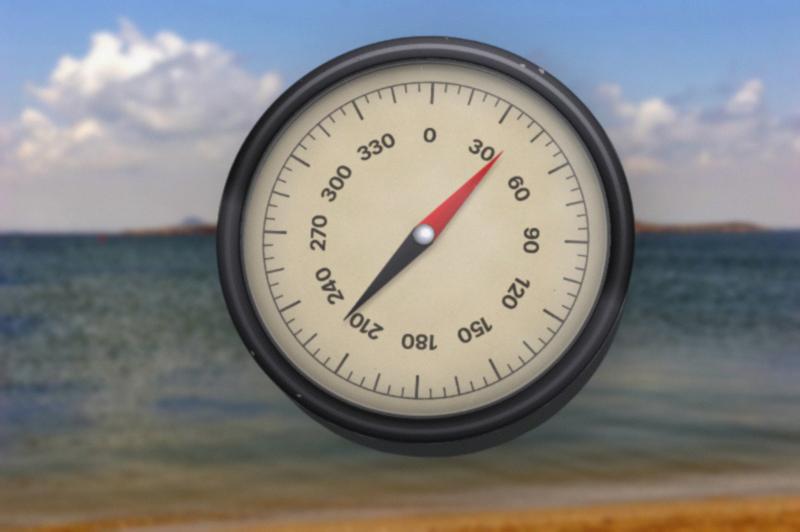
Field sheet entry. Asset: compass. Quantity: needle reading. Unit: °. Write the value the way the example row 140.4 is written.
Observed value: 40
